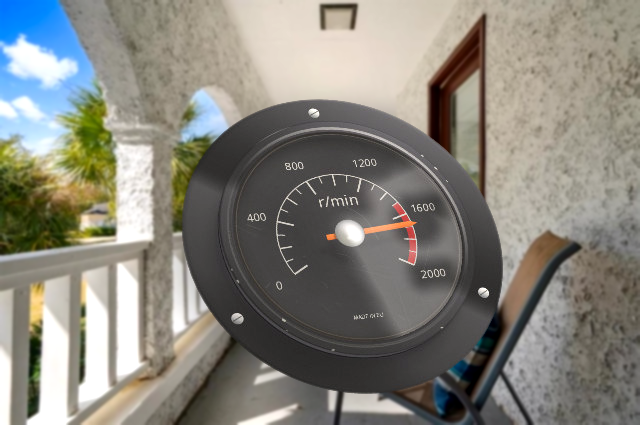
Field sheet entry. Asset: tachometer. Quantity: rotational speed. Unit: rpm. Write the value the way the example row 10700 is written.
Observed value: 1700
